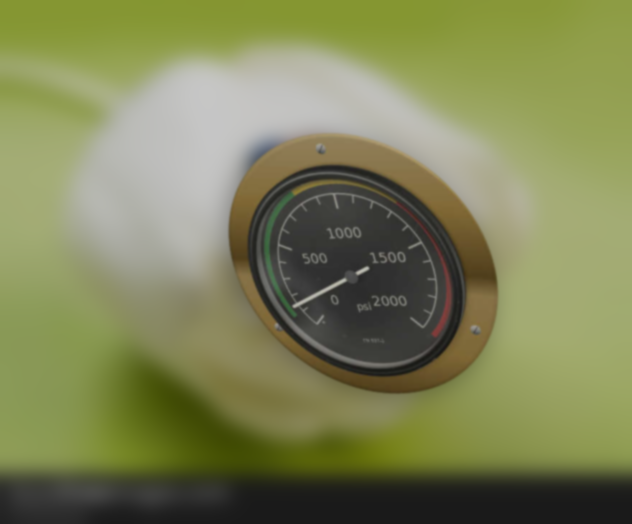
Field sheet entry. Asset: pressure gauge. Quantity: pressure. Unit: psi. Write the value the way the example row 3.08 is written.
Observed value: 150
